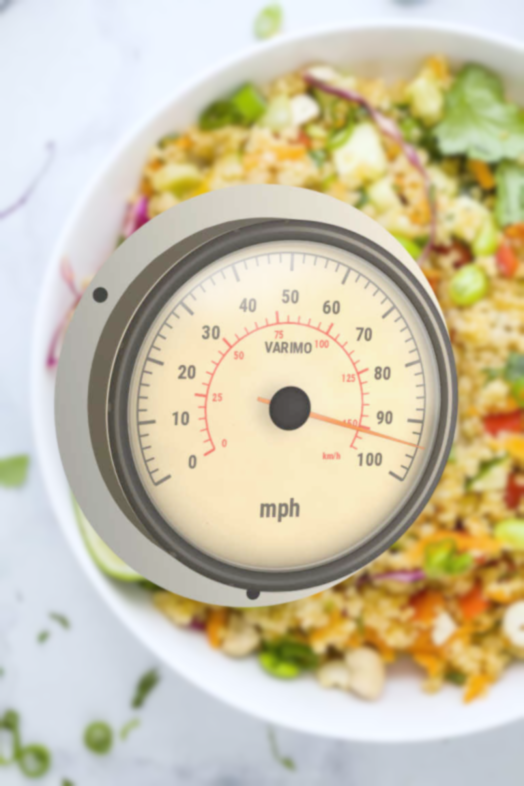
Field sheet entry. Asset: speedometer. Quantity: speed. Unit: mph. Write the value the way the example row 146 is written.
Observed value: 94
